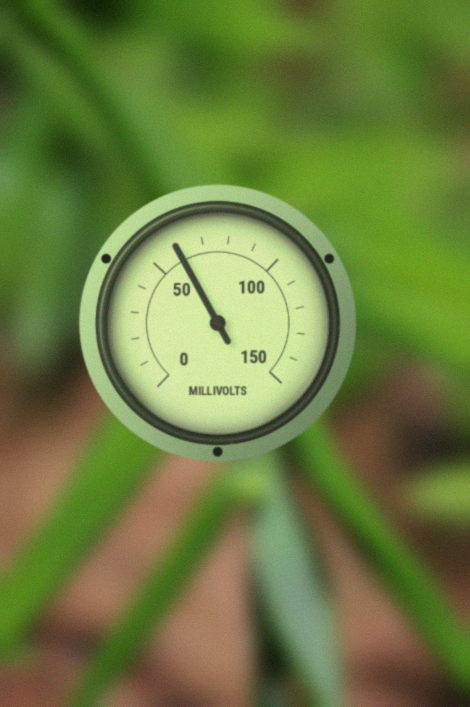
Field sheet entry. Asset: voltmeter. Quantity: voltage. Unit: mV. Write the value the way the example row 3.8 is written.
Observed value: 60
